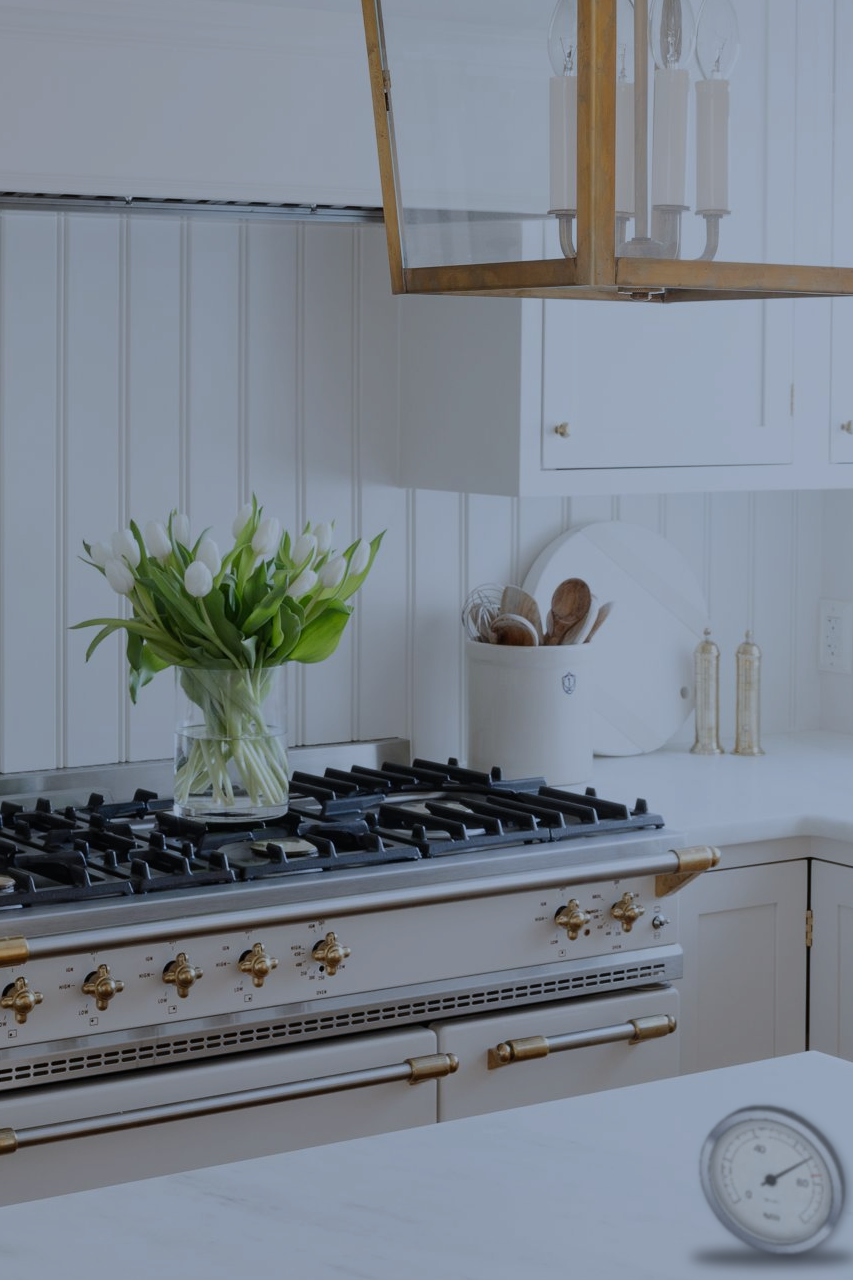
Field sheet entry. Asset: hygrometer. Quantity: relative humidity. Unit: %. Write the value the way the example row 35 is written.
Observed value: 68
